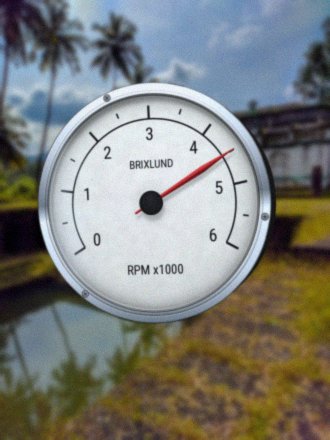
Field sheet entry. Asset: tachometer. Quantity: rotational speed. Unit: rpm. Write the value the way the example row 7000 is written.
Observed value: 4500
